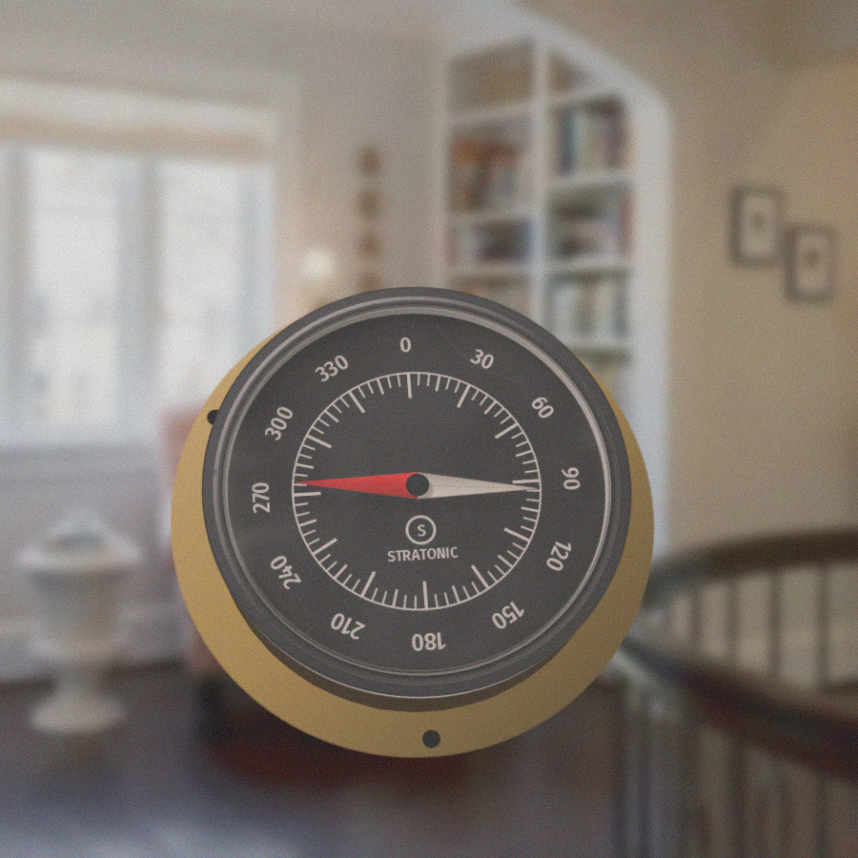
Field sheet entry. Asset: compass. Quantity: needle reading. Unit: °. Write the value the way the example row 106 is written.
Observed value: 275
